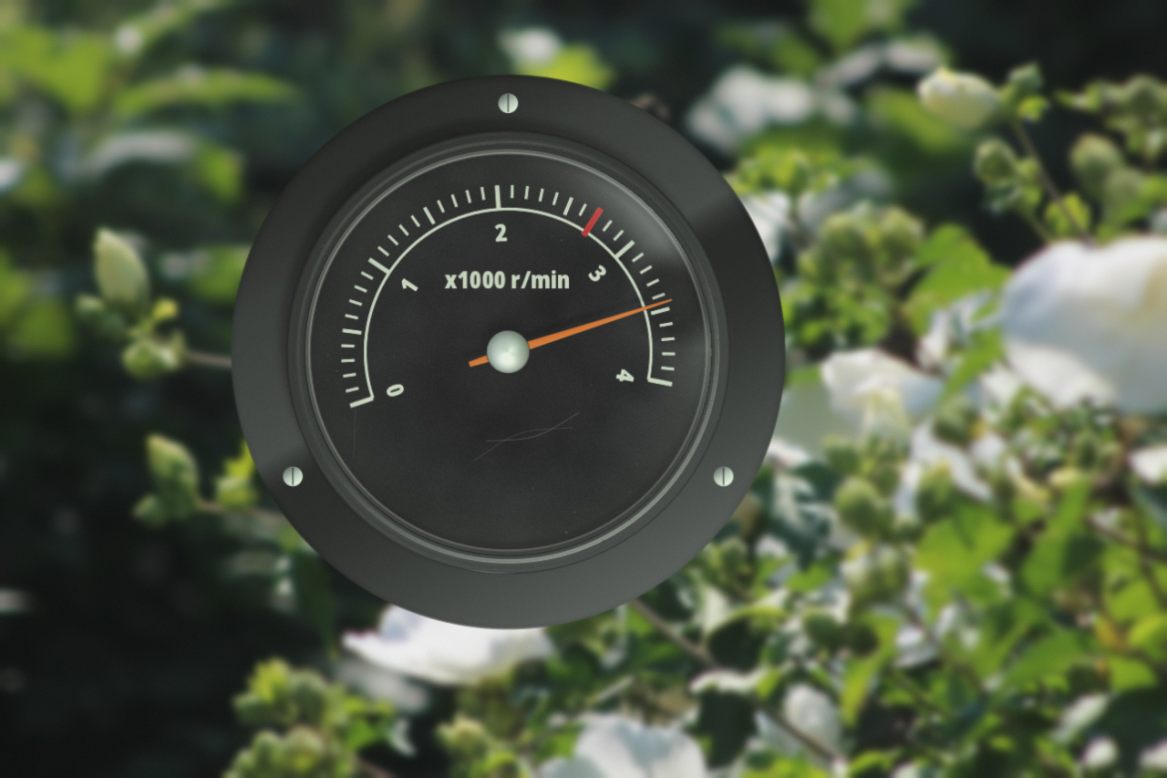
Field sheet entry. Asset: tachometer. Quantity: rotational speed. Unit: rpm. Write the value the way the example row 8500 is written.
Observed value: 3450
